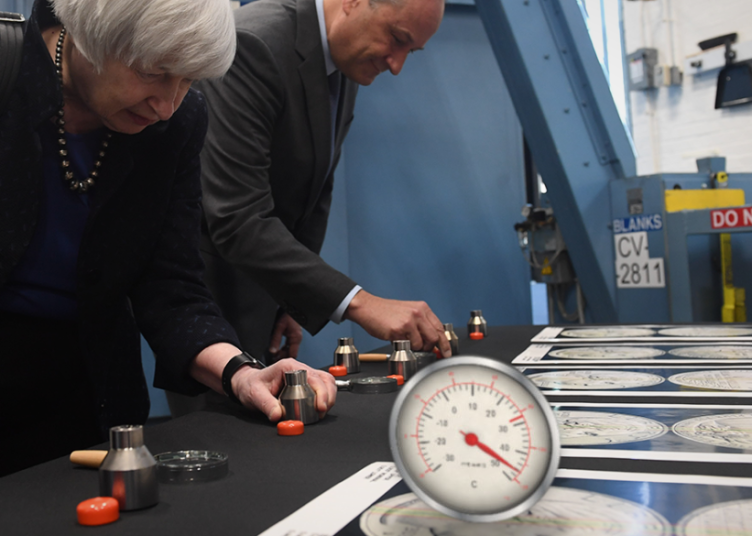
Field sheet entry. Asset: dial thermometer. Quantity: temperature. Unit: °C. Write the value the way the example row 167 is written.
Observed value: 46
